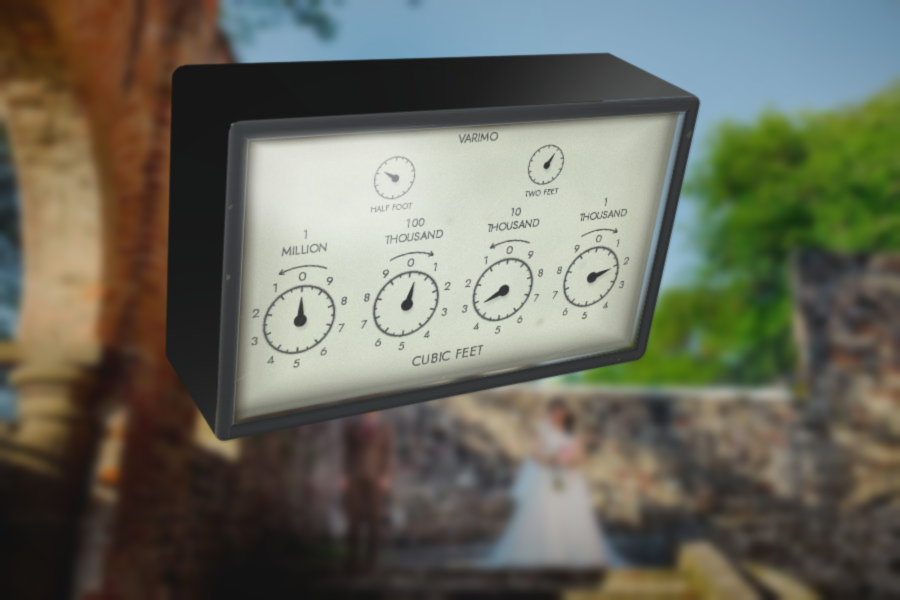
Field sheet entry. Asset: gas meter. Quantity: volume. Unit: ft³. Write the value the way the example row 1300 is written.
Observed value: 3200
